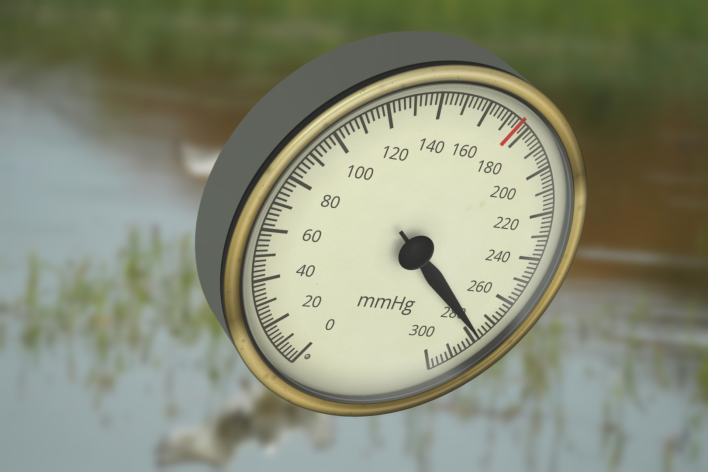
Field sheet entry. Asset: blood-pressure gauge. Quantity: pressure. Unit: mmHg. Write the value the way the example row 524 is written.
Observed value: 278
